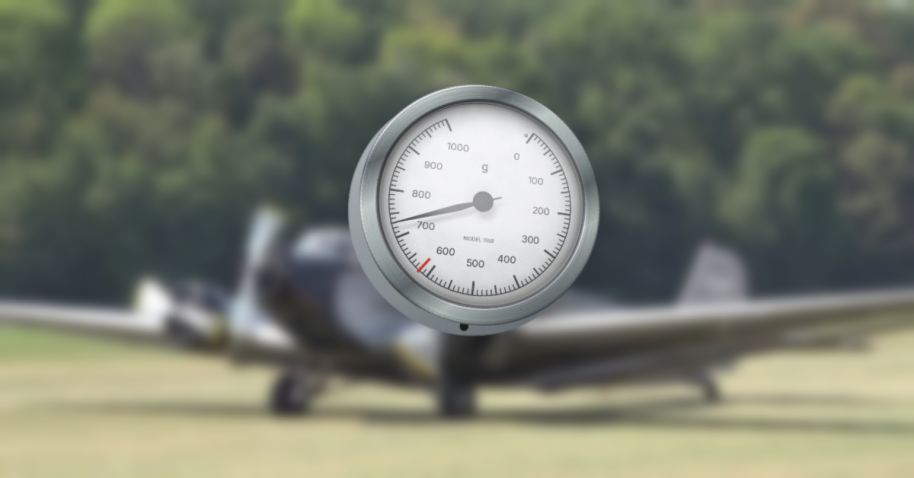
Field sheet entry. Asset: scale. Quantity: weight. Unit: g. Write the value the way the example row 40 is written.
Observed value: 730
